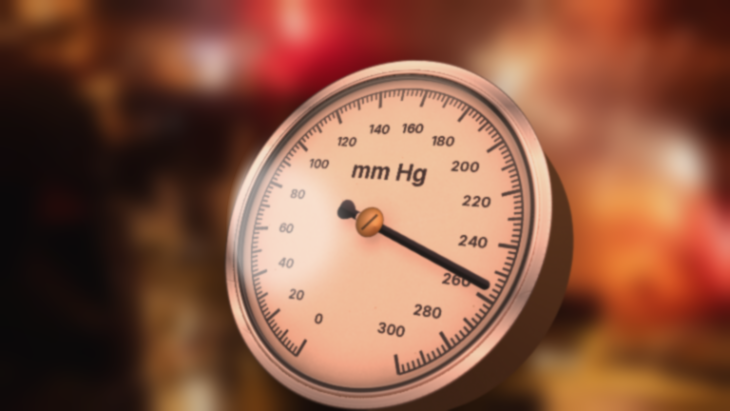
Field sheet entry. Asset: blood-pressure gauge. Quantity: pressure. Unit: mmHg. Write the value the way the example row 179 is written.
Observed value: 256
